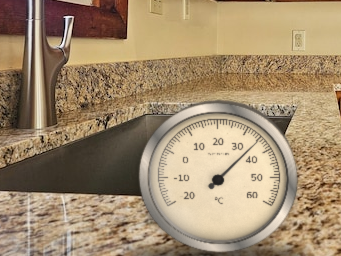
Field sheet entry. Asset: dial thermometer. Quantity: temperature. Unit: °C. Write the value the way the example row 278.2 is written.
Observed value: 35
